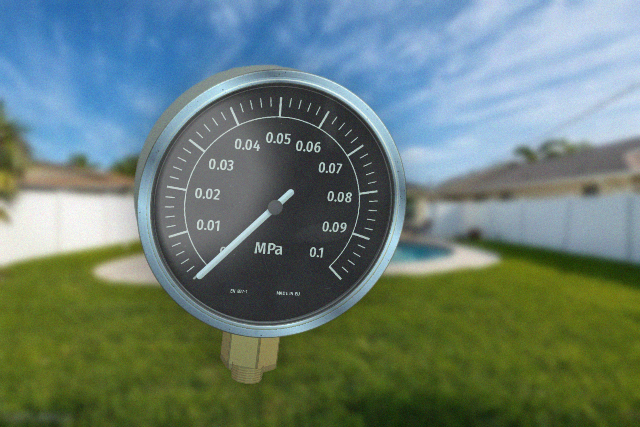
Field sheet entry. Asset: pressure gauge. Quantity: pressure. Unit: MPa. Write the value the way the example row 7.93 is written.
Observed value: 0
